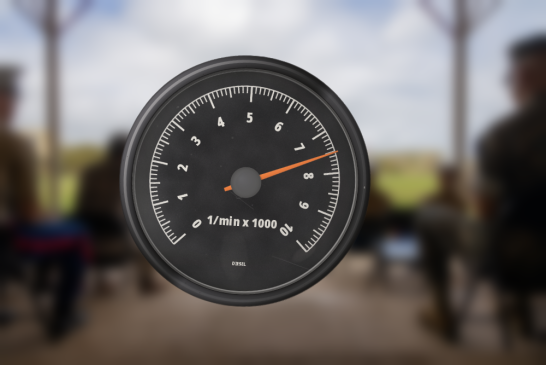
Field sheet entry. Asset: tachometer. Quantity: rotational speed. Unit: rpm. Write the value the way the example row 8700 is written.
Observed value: 7500
